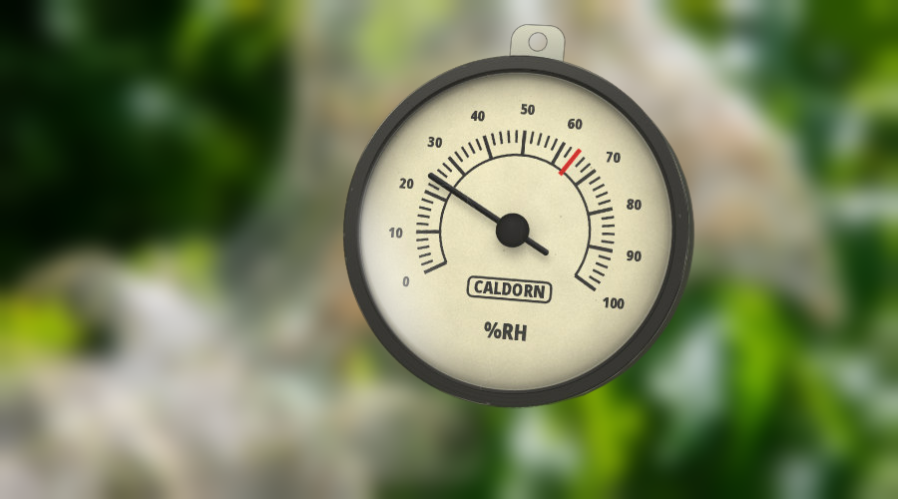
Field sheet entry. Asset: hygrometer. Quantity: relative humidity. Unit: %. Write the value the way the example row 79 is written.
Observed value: 24
